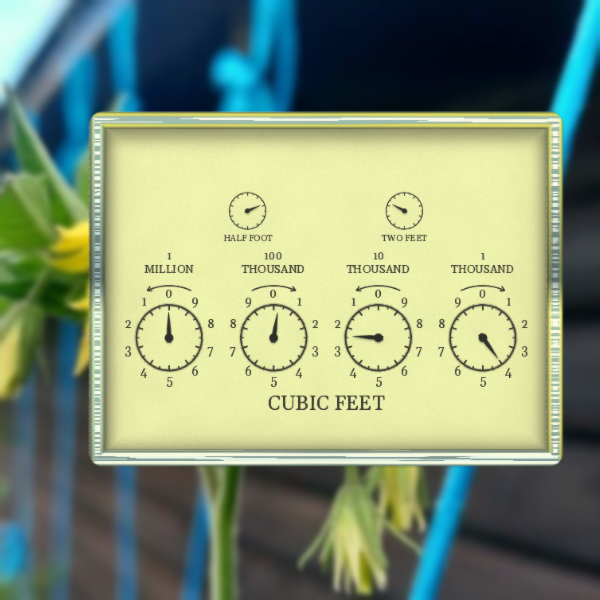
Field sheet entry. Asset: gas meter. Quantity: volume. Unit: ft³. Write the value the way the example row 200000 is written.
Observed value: 2400
